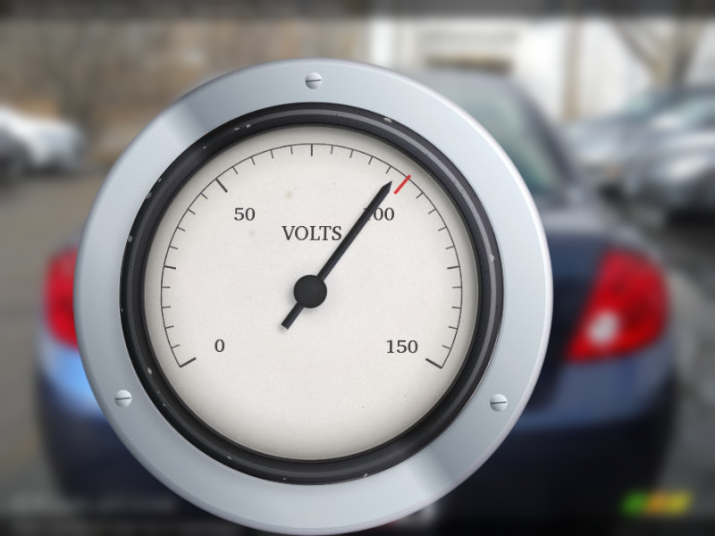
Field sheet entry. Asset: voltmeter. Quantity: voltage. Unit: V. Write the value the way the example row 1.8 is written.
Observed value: 97.5
